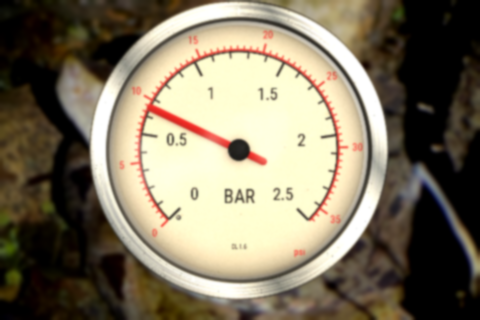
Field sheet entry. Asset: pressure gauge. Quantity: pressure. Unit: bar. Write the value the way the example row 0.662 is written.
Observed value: 0.65
